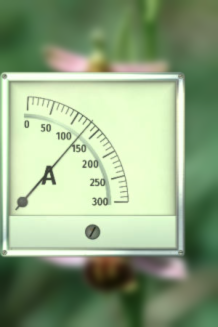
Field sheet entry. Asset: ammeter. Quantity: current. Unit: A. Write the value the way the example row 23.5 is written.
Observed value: 130
